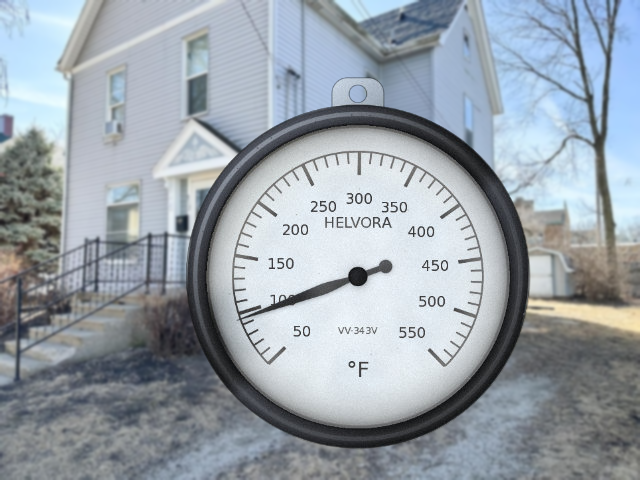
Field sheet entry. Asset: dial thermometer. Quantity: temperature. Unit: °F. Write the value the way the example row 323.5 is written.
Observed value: 95
